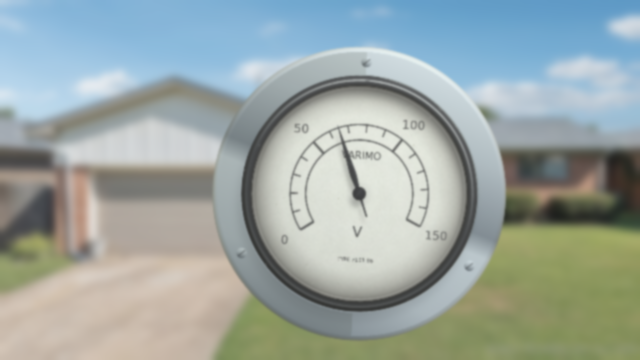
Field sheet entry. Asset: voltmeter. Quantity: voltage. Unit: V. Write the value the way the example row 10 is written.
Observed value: 65
